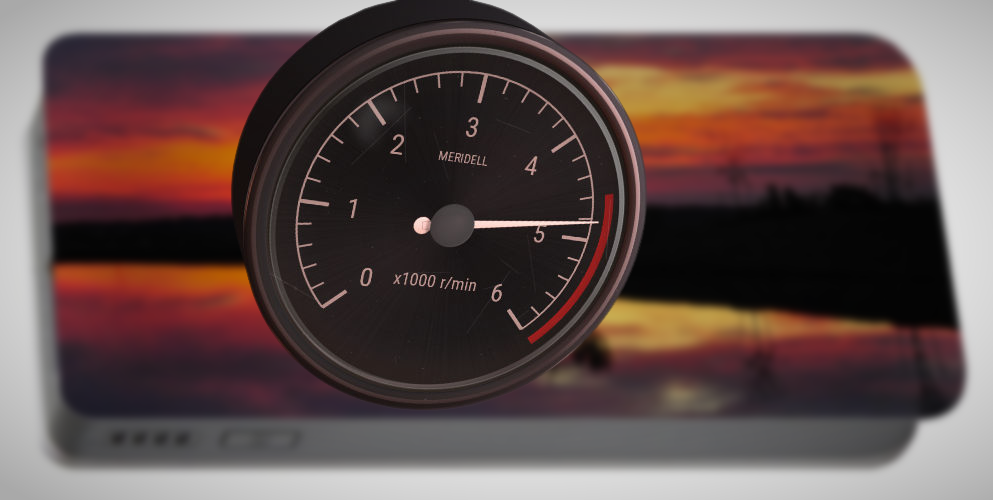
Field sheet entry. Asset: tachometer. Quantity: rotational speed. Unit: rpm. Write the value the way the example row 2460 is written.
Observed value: 4800
